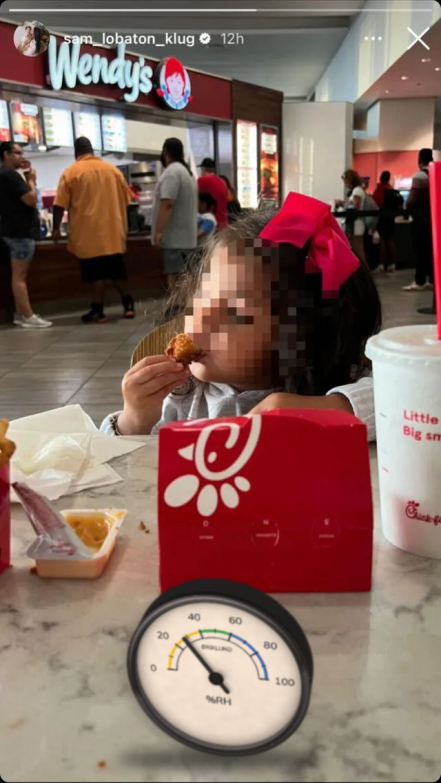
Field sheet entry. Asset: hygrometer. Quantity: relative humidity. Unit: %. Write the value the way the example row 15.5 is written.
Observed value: 30
